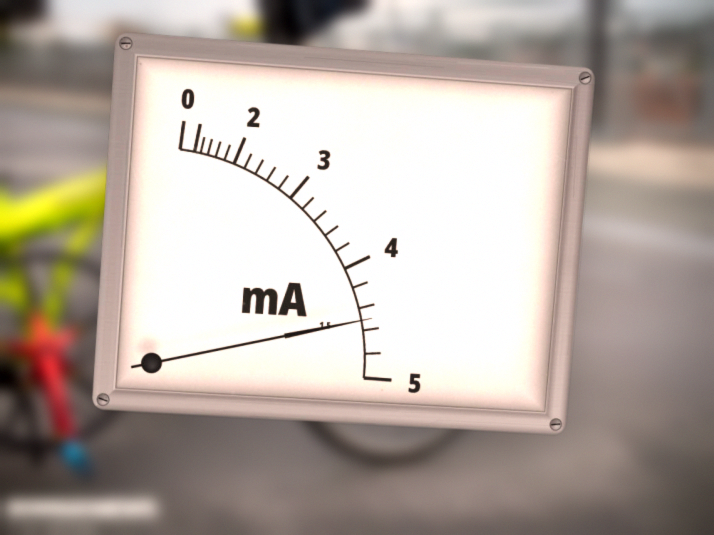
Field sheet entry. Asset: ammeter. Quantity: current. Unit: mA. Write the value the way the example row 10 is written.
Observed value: 4.5
